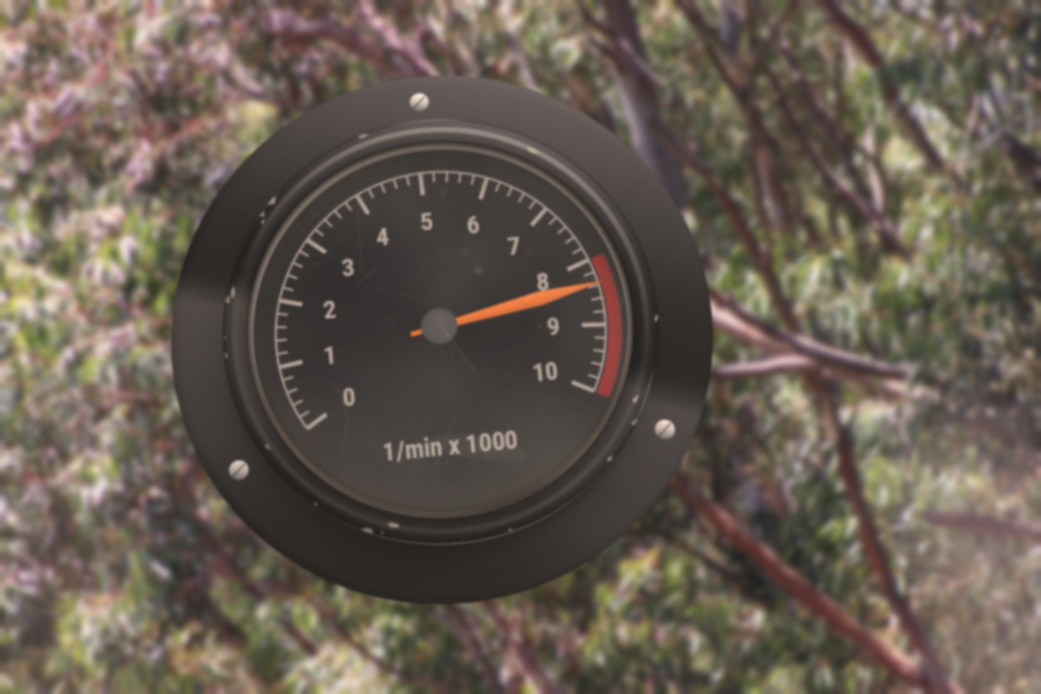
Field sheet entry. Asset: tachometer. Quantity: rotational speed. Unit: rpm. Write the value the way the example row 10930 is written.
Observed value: 8400
